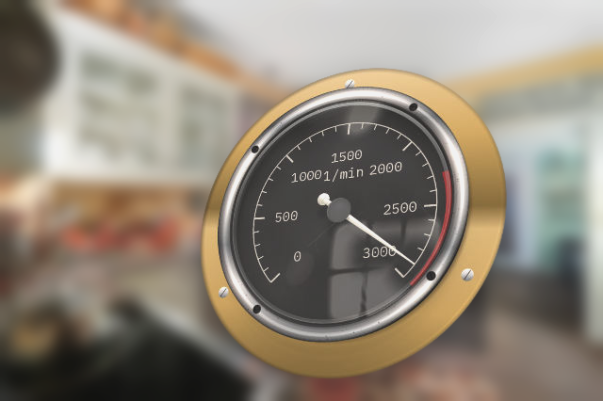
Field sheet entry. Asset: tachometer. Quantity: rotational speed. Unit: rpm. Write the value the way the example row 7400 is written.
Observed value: 2900
